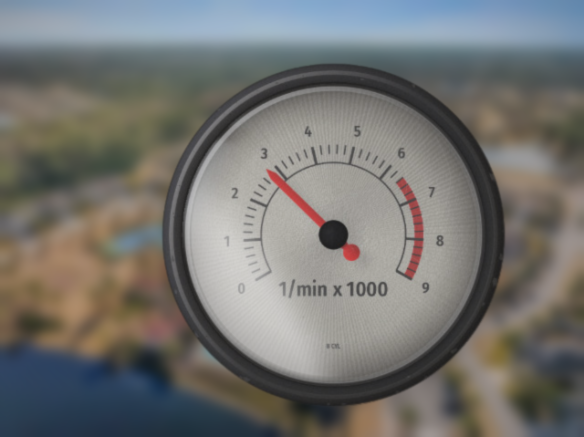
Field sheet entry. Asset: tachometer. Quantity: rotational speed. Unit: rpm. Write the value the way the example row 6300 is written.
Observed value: 2800
